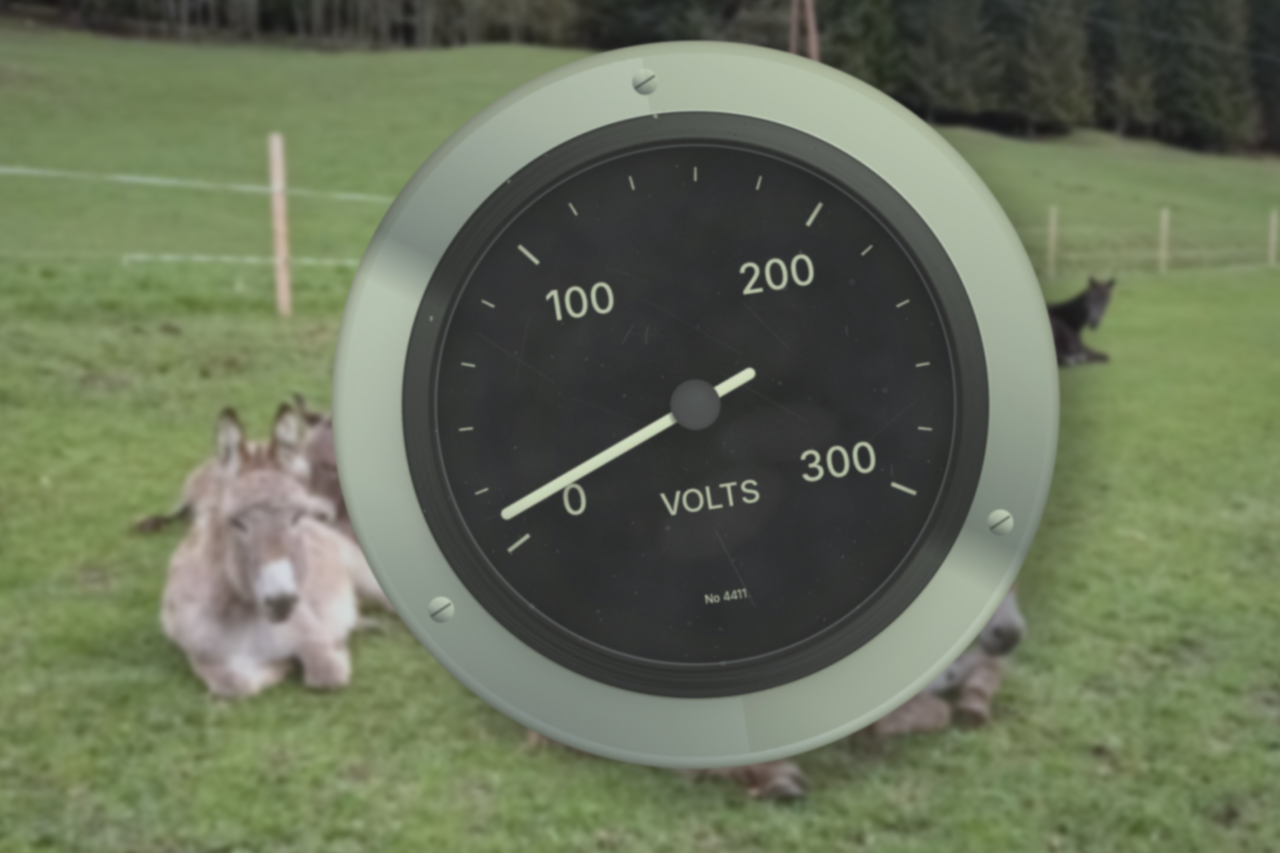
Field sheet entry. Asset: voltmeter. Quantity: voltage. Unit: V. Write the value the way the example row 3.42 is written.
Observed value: 10
